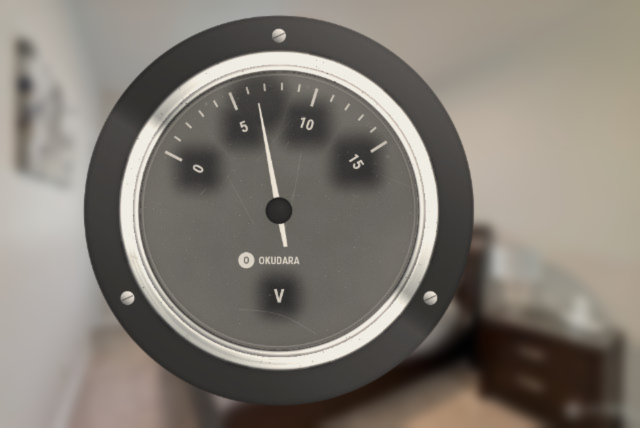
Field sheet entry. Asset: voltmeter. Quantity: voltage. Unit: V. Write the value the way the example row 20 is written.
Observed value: 6.5
